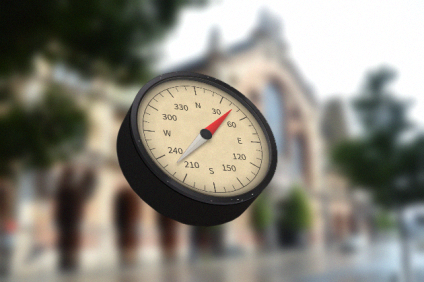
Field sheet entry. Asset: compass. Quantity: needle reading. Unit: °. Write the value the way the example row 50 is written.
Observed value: 45
